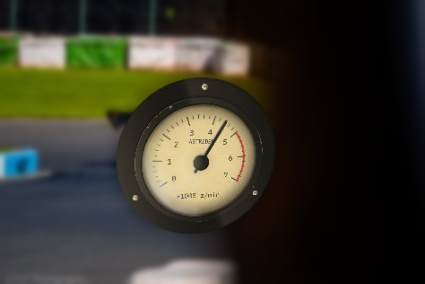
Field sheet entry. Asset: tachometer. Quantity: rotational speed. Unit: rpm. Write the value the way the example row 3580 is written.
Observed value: 4400
